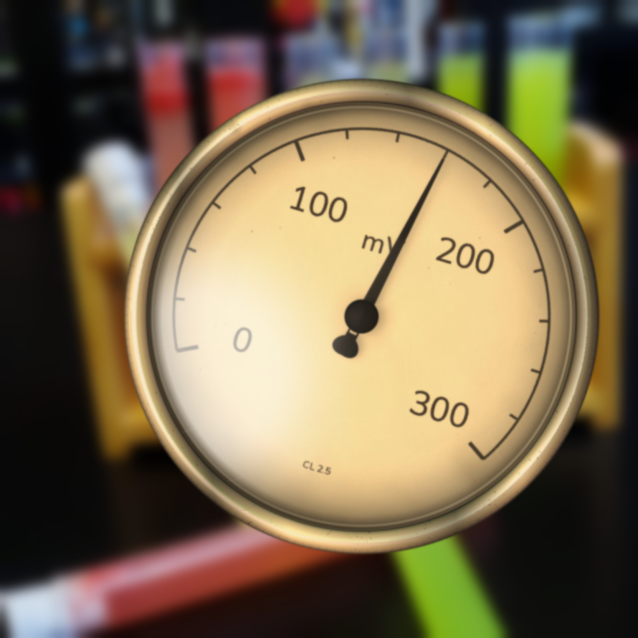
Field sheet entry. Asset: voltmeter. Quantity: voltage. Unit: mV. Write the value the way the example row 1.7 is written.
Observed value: 160
